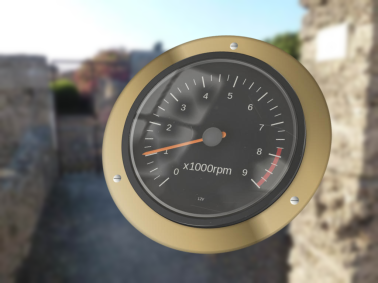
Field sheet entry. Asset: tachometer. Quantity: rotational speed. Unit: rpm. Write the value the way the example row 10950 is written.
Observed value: 1000
